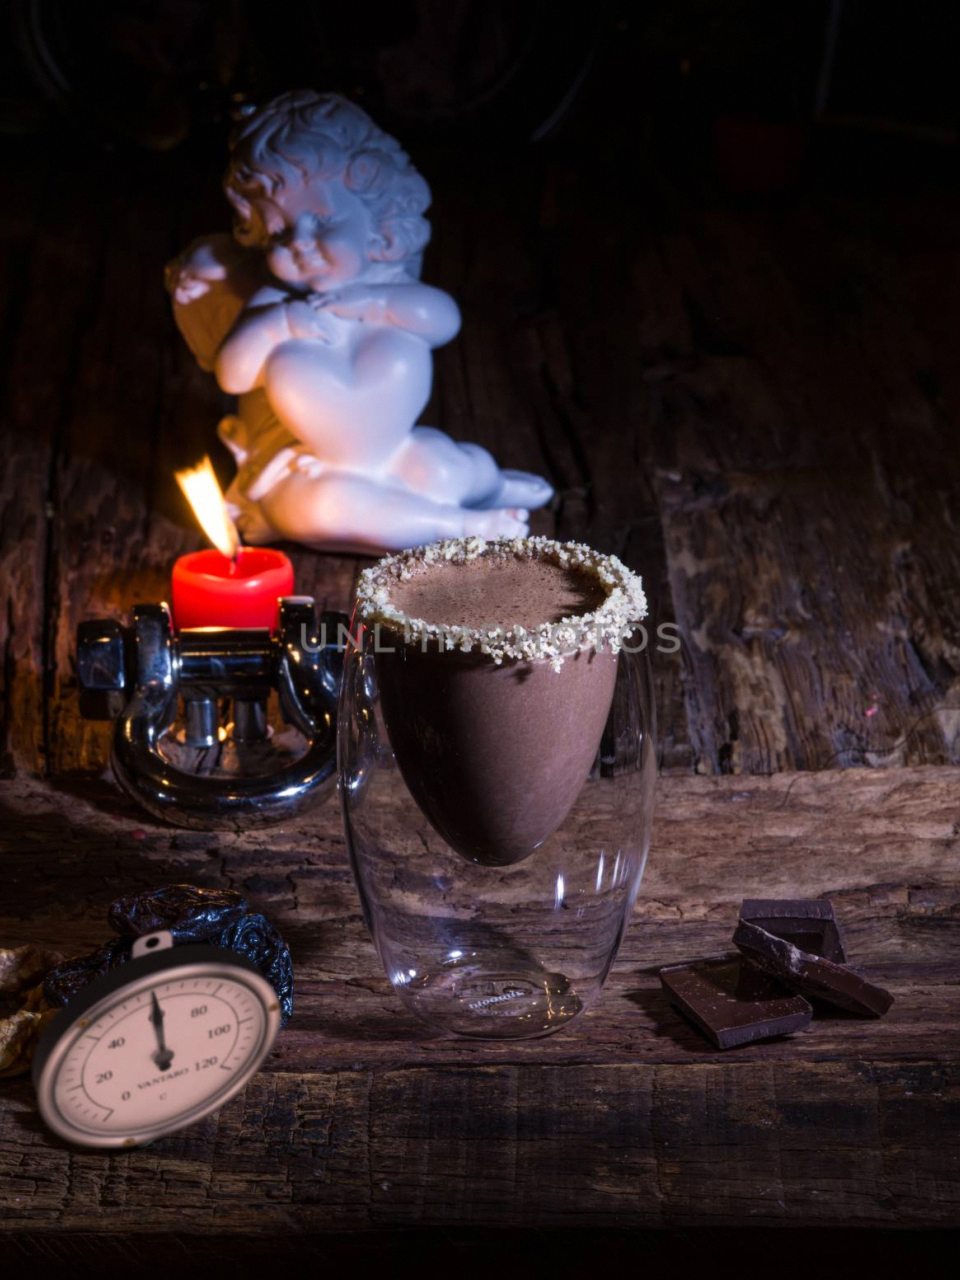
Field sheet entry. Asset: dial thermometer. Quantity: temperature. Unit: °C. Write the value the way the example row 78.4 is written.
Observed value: 60
